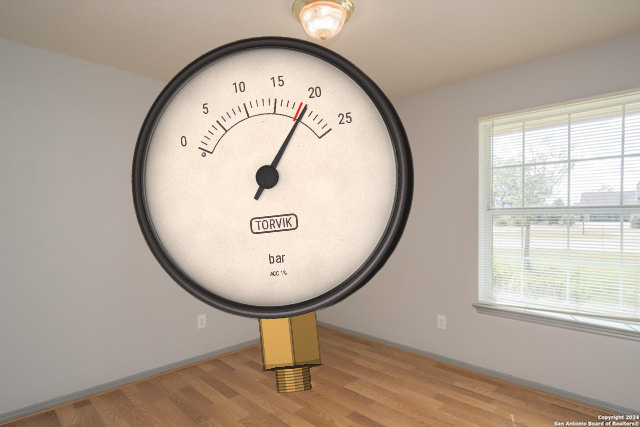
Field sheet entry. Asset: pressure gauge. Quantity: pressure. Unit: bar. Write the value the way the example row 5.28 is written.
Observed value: 20
